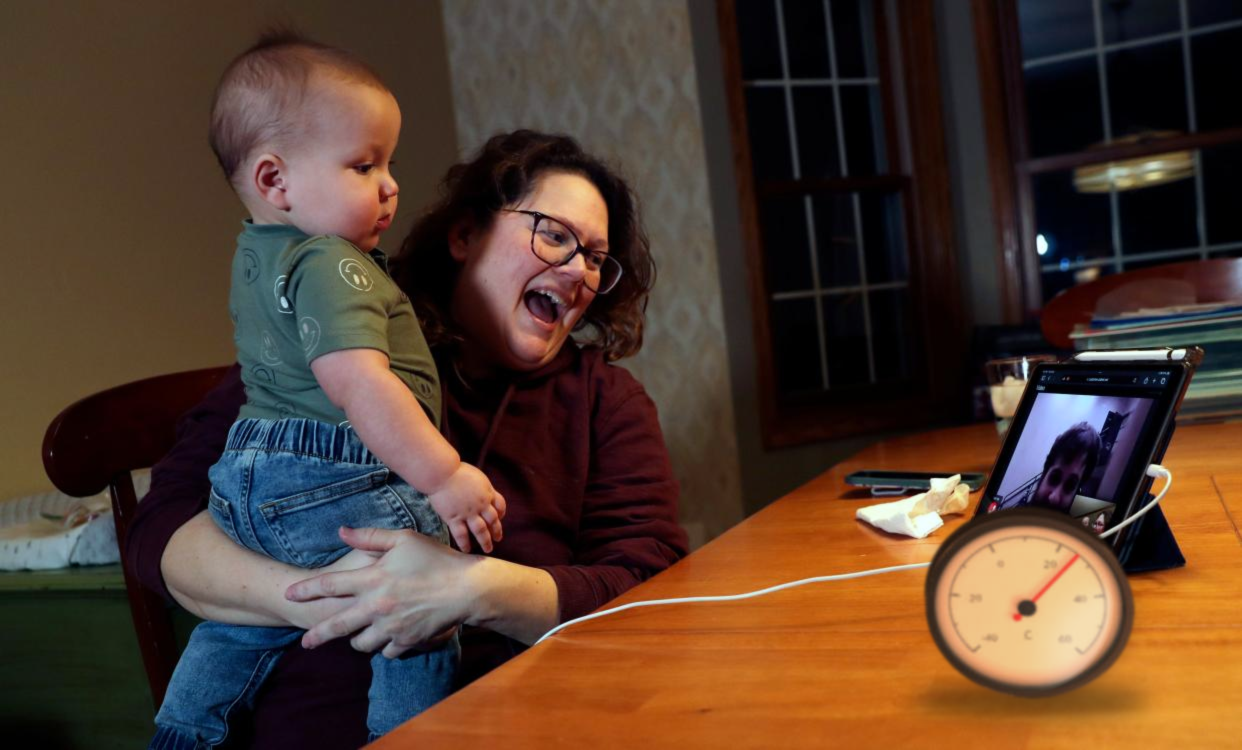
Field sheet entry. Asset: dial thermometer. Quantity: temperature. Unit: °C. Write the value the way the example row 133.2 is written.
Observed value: 25
